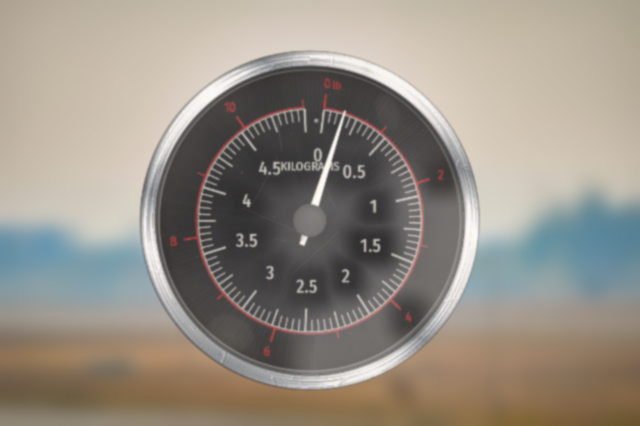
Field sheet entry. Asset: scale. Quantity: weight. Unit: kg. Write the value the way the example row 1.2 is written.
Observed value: 0.15
